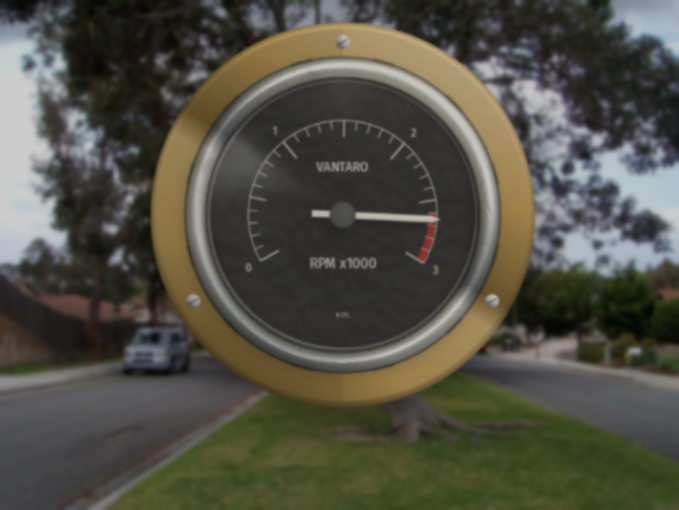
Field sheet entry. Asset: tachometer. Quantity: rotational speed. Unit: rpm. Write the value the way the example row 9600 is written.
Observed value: 2650
